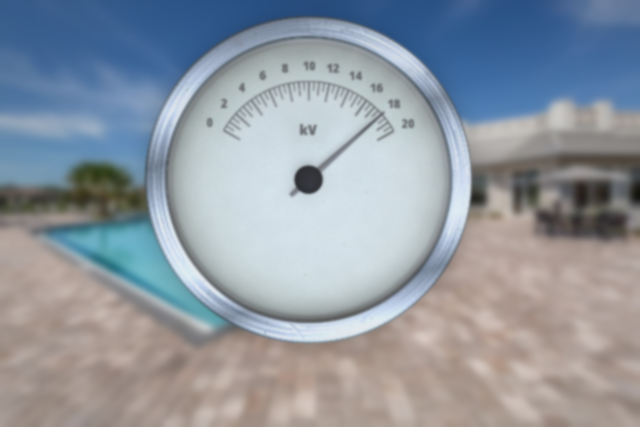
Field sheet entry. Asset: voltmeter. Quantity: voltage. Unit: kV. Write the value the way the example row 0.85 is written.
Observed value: 18
